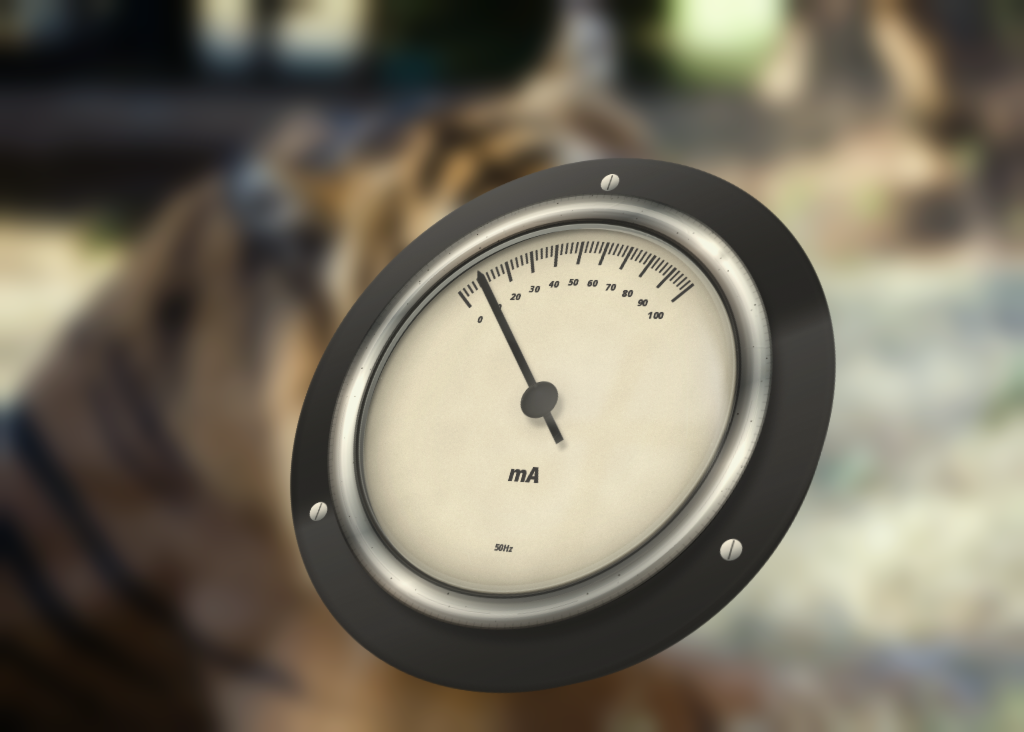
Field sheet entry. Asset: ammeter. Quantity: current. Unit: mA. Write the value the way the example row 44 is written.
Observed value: 10
